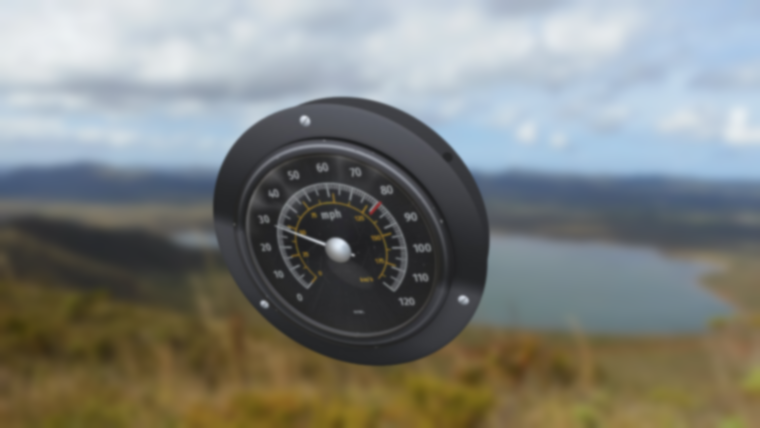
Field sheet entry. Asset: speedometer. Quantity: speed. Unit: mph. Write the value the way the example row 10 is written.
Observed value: 30
